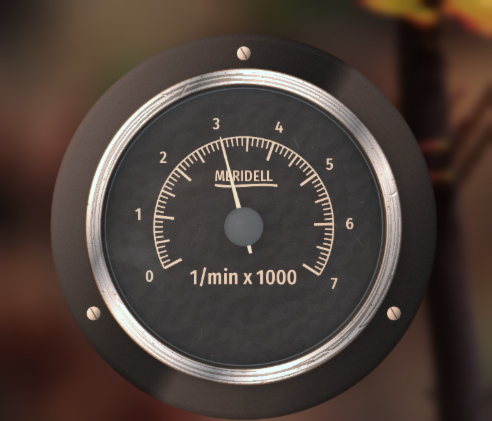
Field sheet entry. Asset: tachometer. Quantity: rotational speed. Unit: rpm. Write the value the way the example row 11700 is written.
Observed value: 3000
